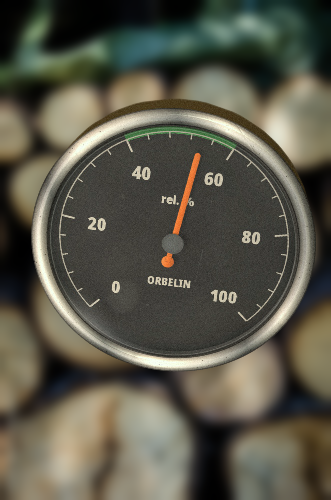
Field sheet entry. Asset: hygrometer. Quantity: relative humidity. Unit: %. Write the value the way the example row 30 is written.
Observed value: 54
